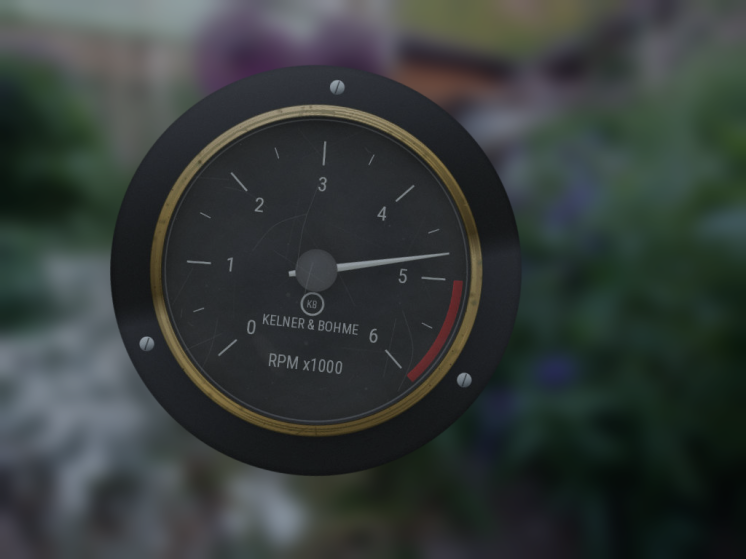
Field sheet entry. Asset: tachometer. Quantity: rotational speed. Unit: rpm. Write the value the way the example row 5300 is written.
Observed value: 4750
